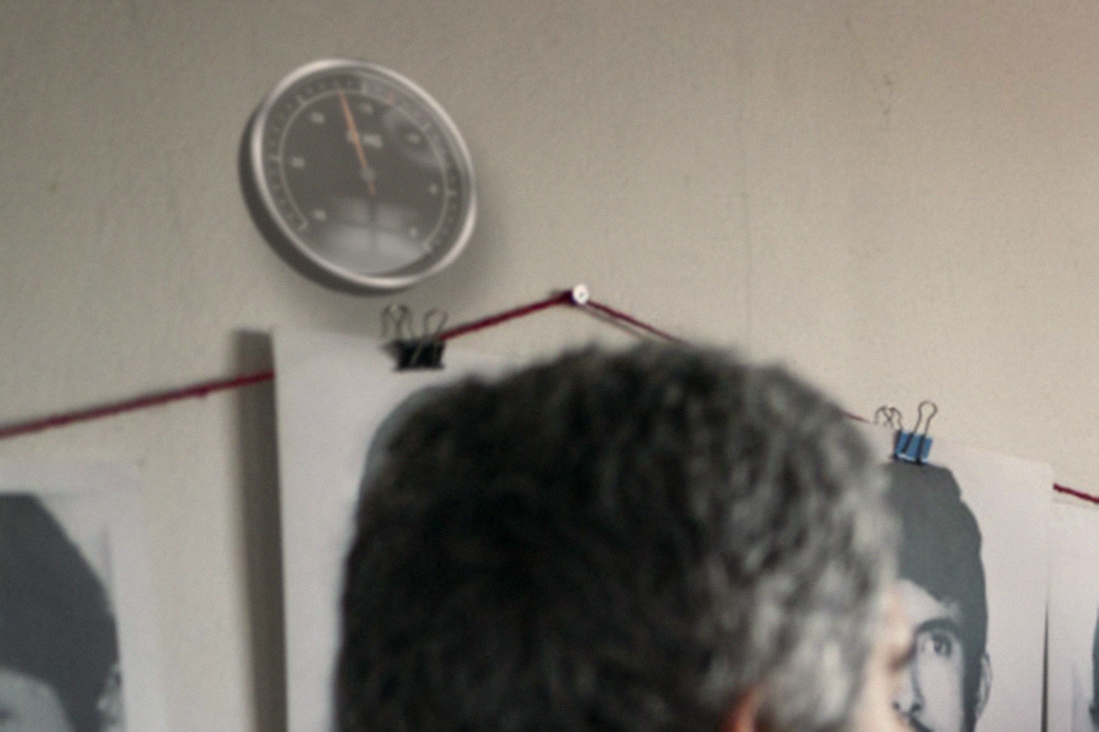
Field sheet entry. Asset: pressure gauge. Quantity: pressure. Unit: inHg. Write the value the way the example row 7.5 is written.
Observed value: -17
